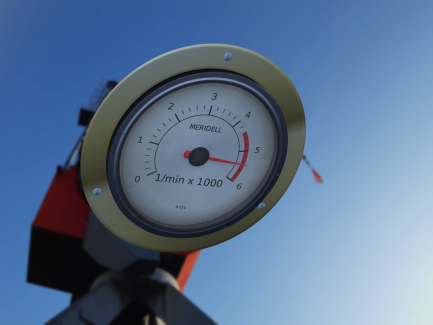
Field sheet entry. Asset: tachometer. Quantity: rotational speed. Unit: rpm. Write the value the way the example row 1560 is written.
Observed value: 5400
